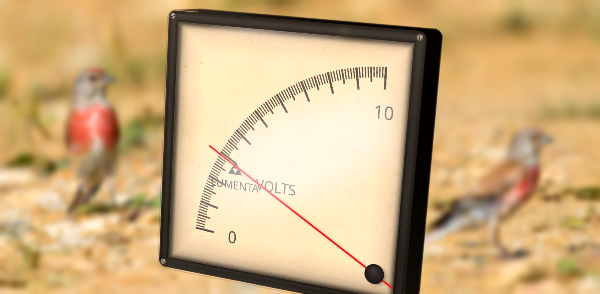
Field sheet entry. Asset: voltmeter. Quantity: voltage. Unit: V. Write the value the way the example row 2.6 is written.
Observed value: 3
